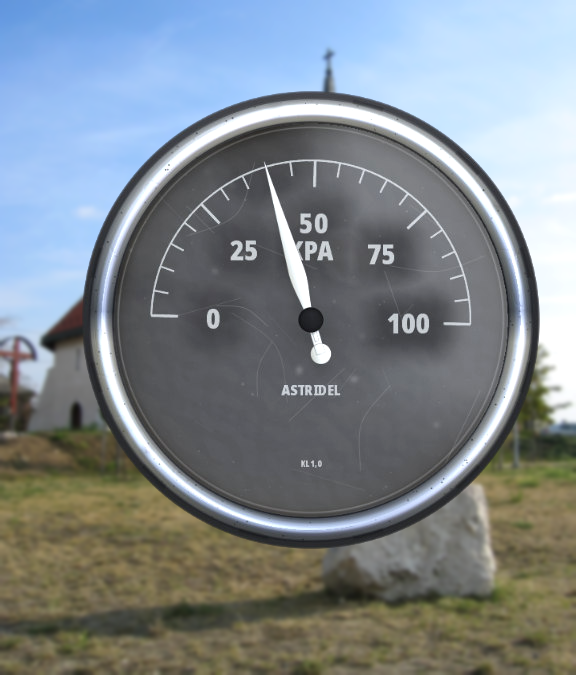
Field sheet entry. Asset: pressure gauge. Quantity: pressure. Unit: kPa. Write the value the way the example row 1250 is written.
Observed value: 40
